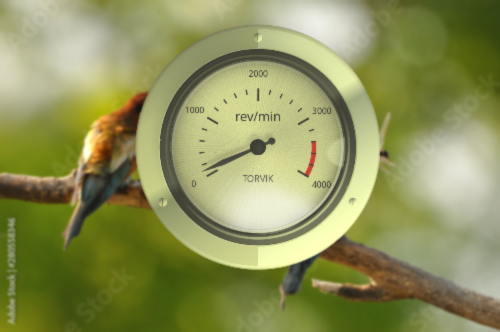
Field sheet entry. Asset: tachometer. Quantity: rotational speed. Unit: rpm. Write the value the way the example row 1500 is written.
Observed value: 100
